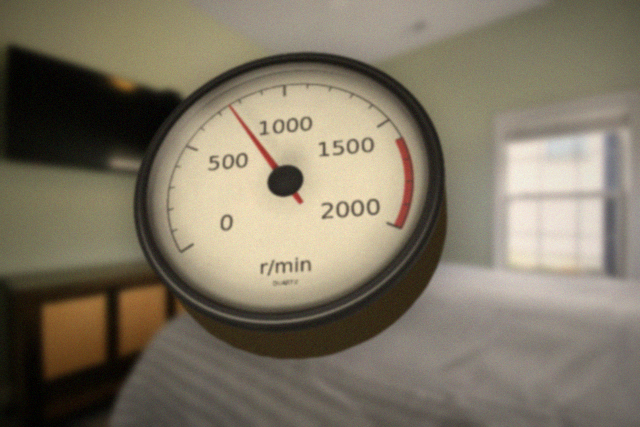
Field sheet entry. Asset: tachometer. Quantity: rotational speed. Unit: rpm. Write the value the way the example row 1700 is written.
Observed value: 750
